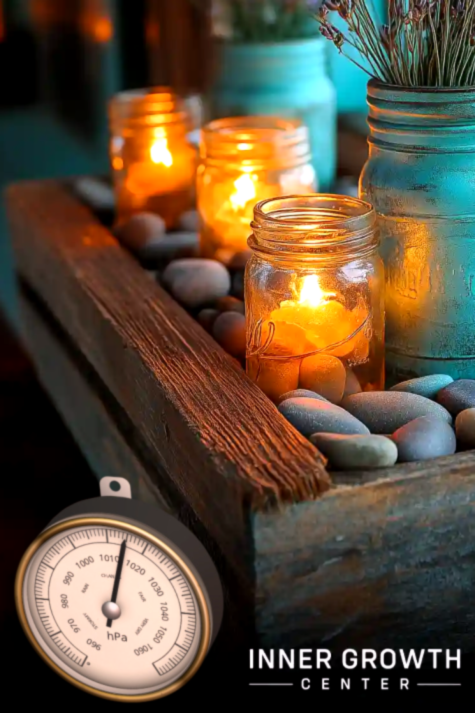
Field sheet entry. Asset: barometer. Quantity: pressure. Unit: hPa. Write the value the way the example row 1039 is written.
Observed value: 1015
